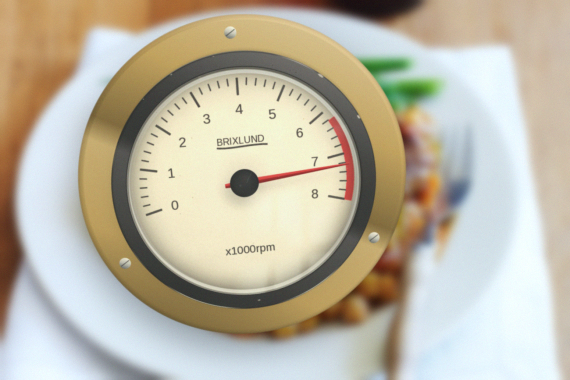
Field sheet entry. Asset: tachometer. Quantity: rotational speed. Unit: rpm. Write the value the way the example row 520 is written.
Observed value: 7200
